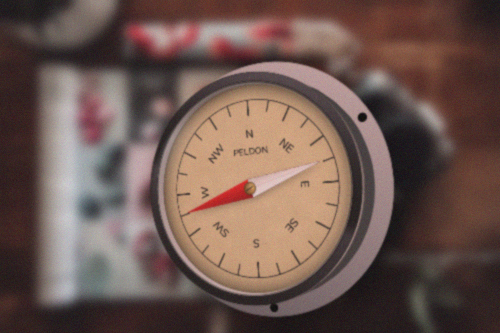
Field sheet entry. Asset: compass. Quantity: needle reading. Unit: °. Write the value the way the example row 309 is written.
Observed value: 255
